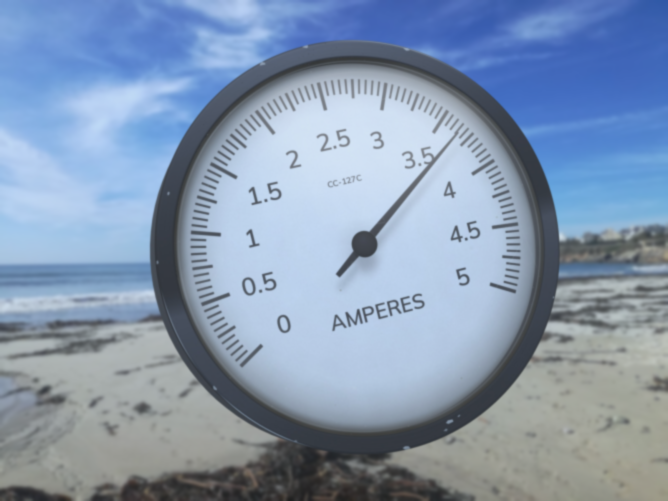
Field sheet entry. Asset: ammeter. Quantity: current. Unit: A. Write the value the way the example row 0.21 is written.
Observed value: 3.65
